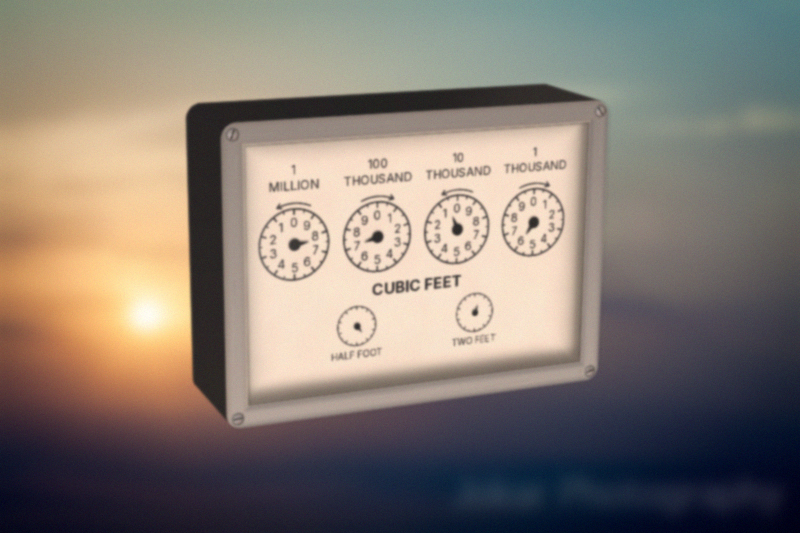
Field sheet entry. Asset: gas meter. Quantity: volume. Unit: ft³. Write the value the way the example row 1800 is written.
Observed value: 770600
